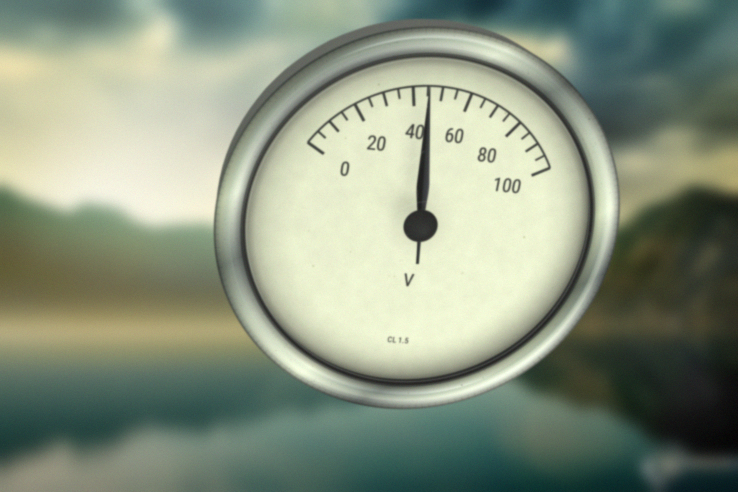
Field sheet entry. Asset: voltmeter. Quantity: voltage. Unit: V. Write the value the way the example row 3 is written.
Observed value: 45
